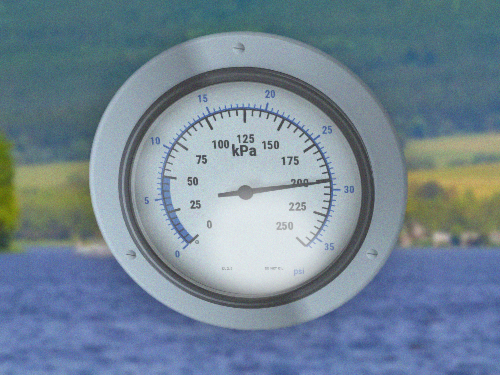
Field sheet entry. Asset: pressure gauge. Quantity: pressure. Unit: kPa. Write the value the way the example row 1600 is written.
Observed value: 200
